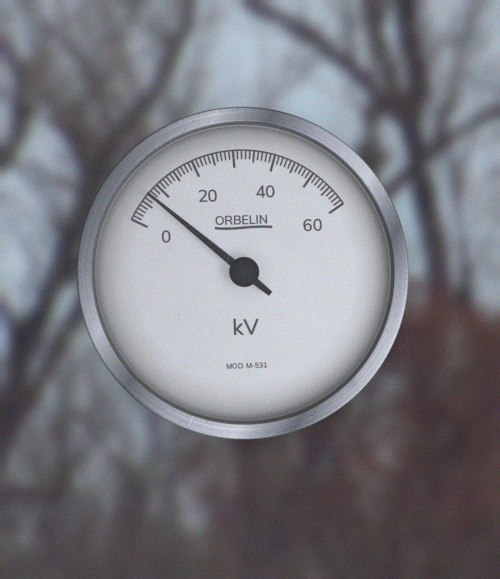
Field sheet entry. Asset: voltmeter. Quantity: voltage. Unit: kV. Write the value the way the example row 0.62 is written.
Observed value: 7
